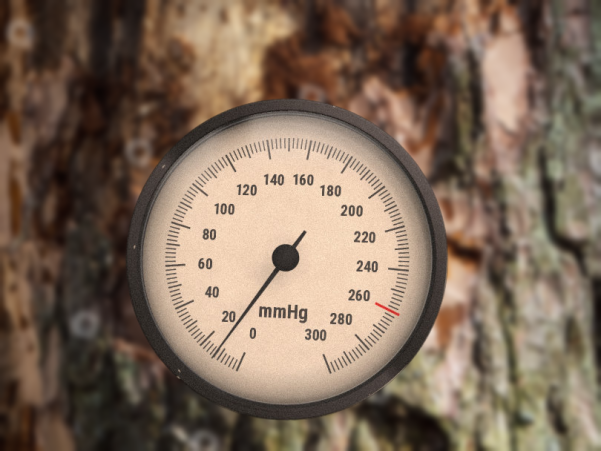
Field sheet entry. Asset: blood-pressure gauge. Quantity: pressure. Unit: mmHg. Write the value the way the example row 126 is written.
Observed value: 12
